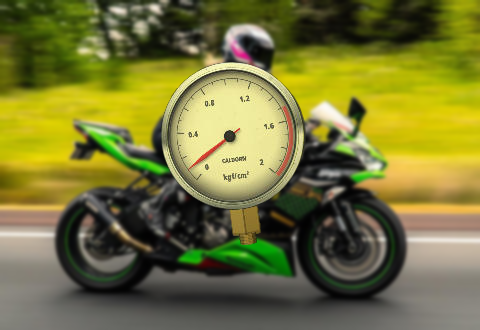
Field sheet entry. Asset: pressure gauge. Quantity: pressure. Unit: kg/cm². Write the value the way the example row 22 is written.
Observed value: 0.1
